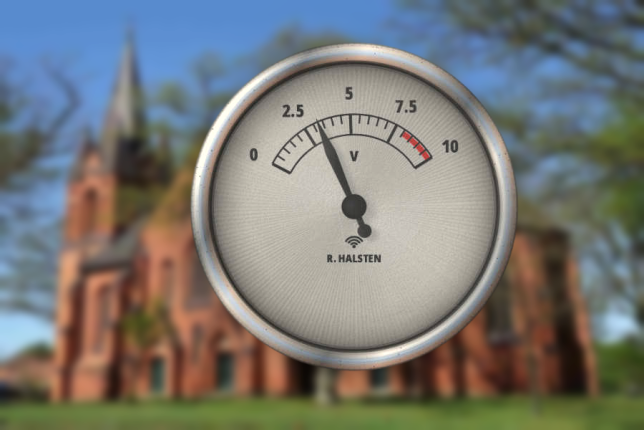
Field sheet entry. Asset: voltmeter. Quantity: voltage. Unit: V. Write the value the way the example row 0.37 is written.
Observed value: 3.25
